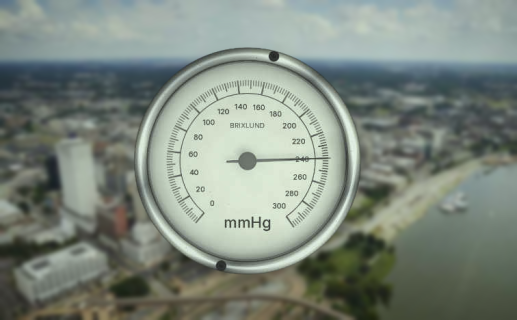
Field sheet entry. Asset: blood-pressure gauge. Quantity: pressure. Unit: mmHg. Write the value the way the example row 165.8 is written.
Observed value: 240
